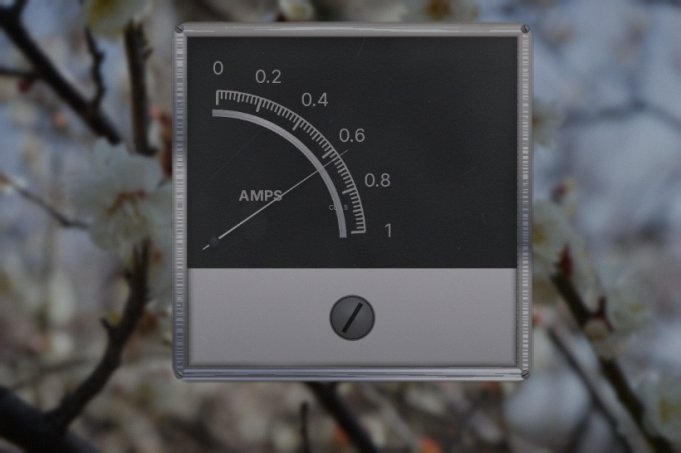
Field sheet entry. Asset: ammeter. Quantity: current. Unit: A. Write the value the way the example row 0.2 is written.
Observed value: 0.64
